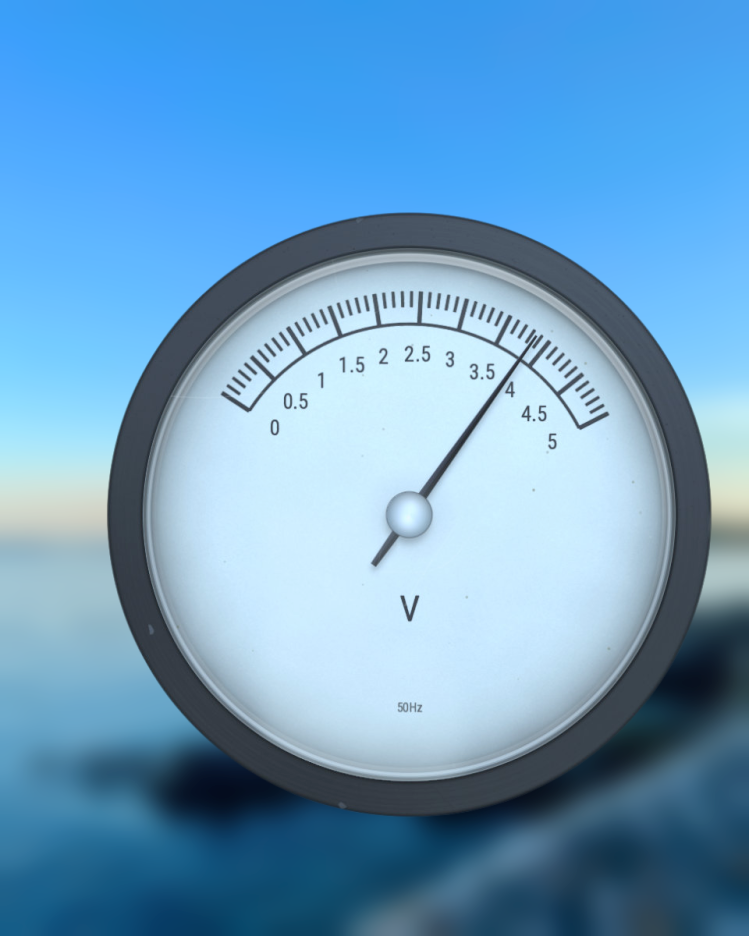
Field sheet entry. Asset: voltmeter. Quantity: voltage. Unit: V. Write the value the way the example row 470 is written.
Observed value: 3.85
